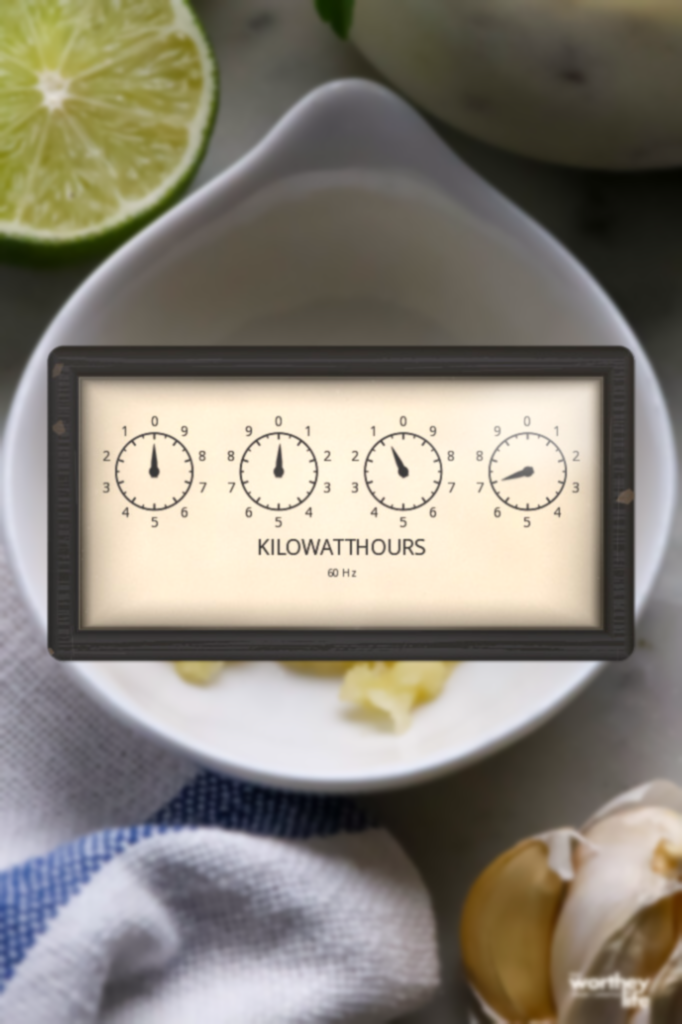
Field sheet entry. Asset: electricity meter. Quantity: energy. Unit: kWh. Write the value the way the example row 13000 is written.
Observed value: 7
